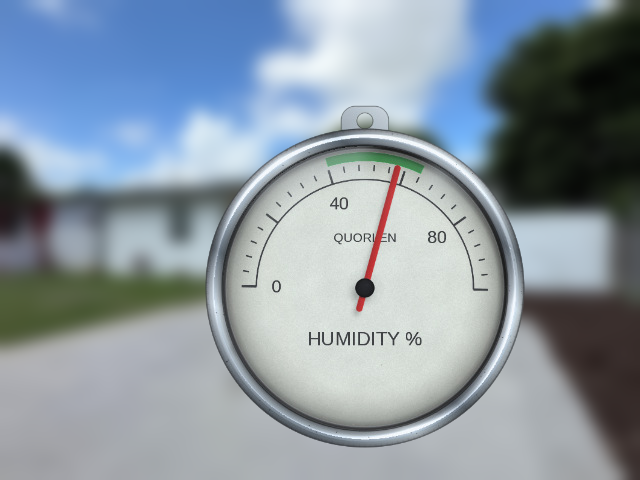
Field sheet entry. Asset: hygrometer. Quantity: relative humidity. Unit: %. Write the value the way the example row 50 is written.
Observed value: 58
